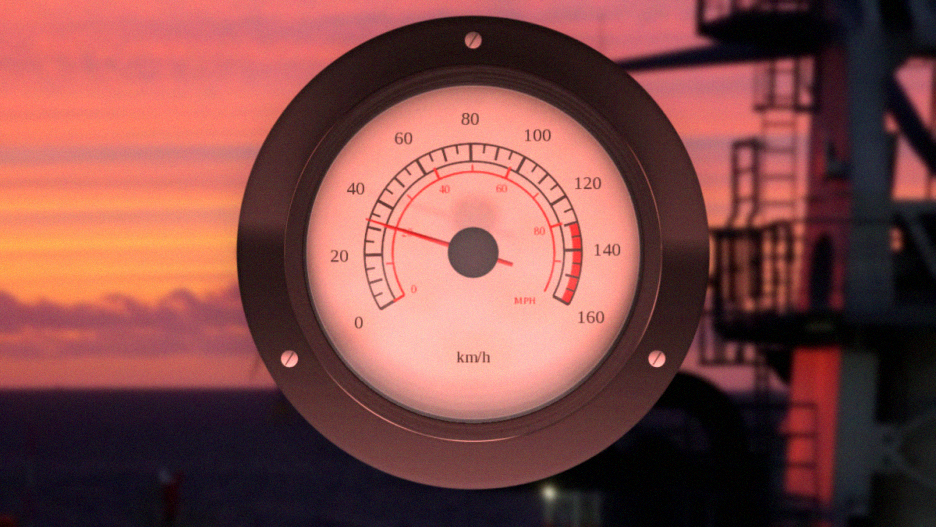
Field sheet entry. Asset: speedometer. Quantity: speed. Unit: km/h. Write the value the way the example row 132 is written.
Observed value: 32.5
